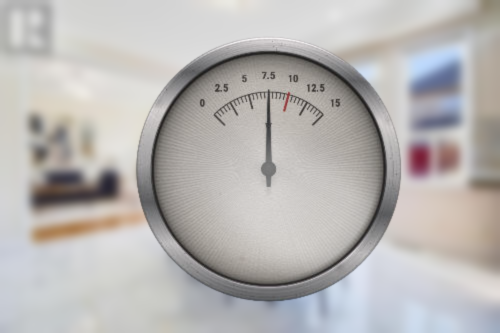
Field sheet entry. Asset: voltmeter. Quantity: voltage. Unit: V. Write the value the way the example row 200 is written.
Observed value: 7.5
